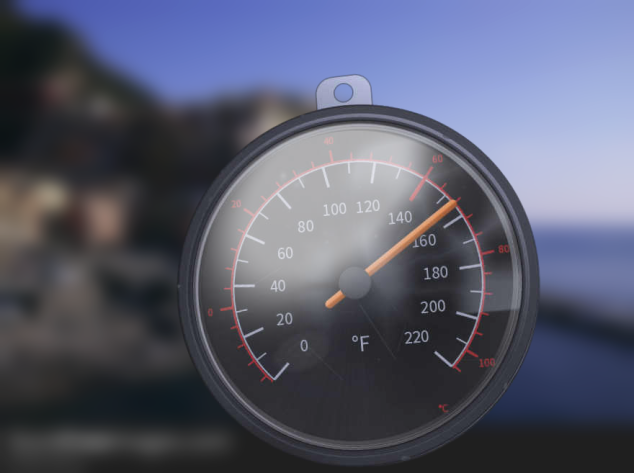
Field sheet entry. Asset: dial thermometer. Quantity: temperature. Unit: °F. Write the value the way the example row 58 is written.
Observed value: 155
